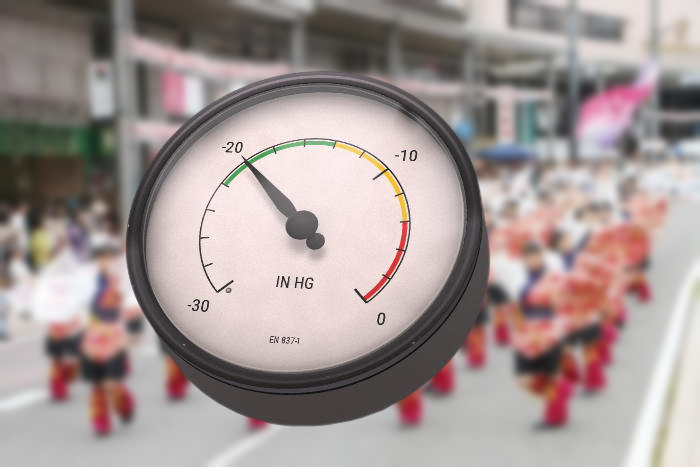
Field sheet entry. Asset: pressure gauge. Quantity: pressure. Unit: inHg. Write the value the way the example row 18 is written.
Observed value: -20
